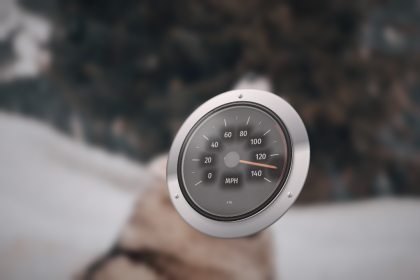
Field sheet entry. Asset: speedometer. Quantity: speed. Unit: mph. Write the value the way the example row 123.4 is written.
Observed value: 130
